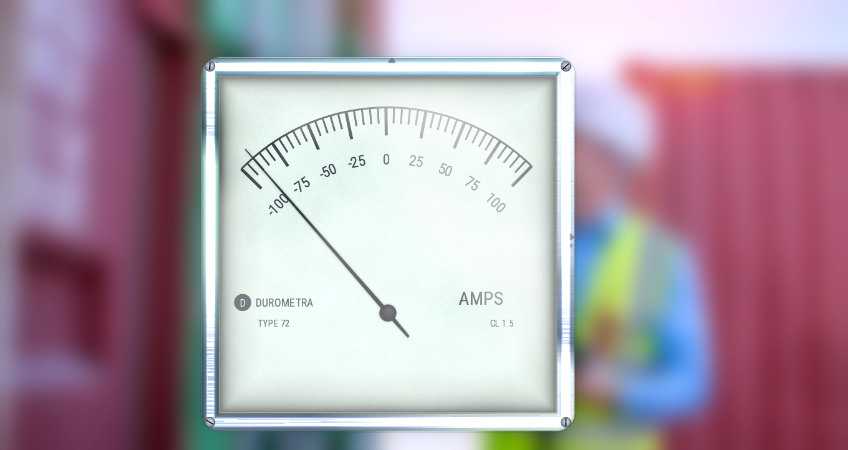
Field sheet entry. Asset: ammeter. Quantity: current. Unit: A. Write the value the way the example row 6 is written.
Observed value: -90
